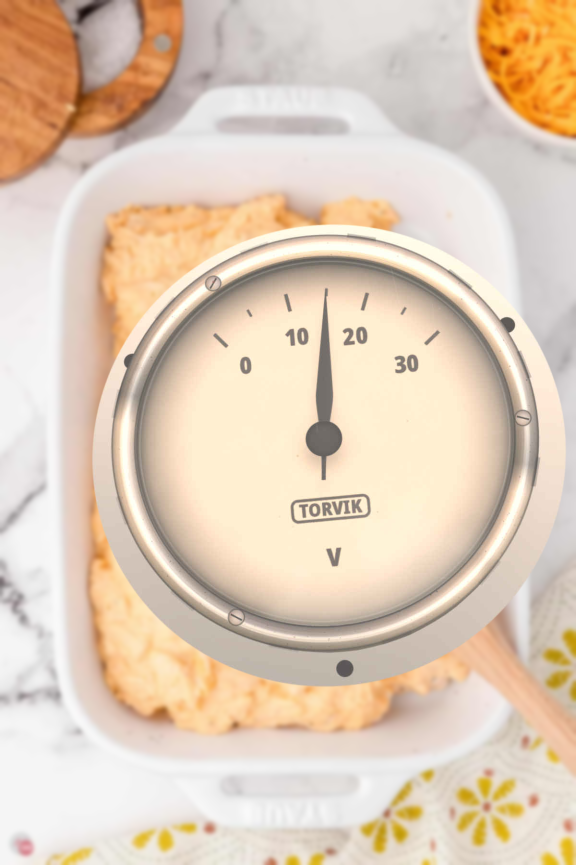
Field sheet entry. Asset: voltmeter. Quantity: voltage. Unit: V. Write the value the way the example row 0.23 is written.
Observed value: 15
